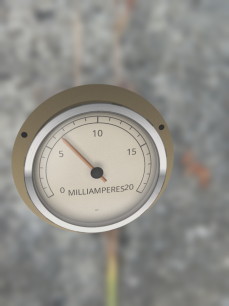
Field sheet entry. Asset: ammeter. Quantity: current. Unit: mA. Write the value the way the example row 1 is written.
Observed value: 6.5
